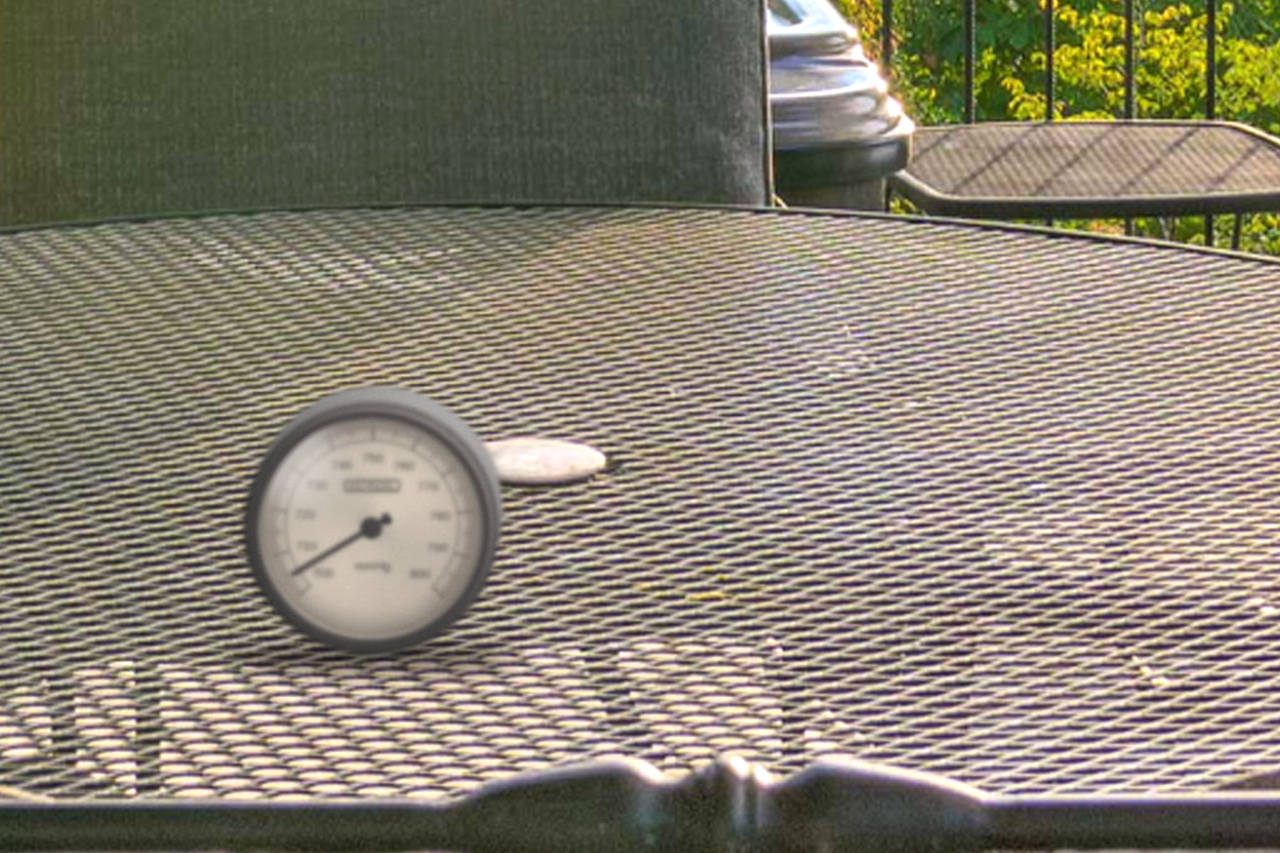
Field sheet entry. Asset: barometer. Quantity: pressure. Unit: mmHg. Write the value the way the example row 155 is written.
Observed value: 705
